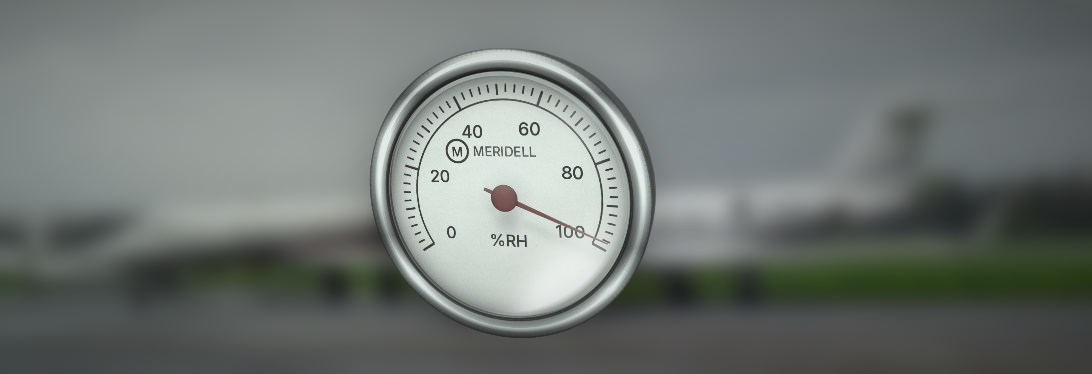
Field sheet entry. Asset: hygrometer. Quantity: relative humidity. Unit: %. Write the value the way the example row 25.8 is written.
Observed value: 98
